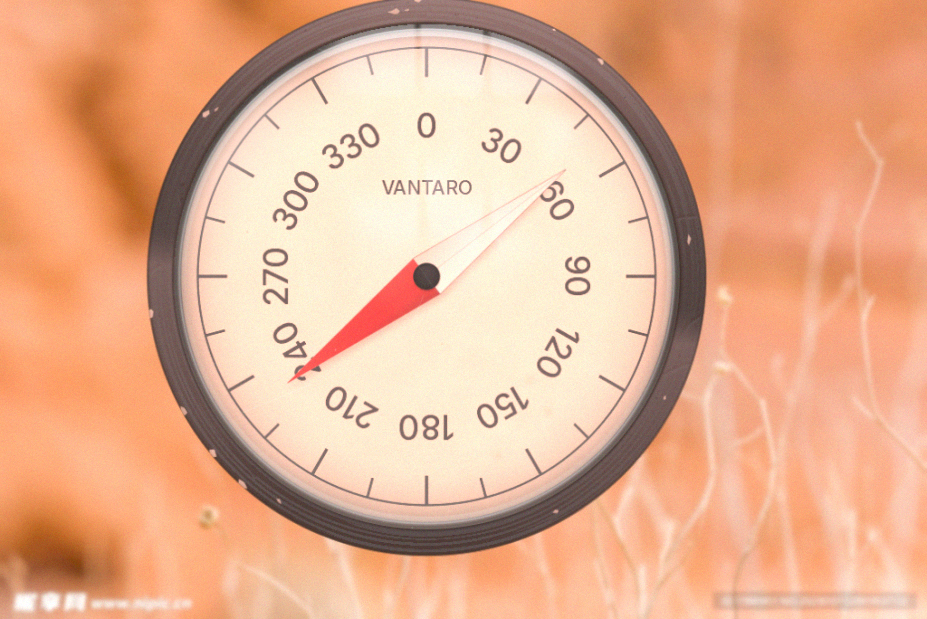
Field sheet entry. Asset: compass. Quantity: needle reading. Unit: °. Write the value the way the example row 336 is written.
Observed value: 232.5
